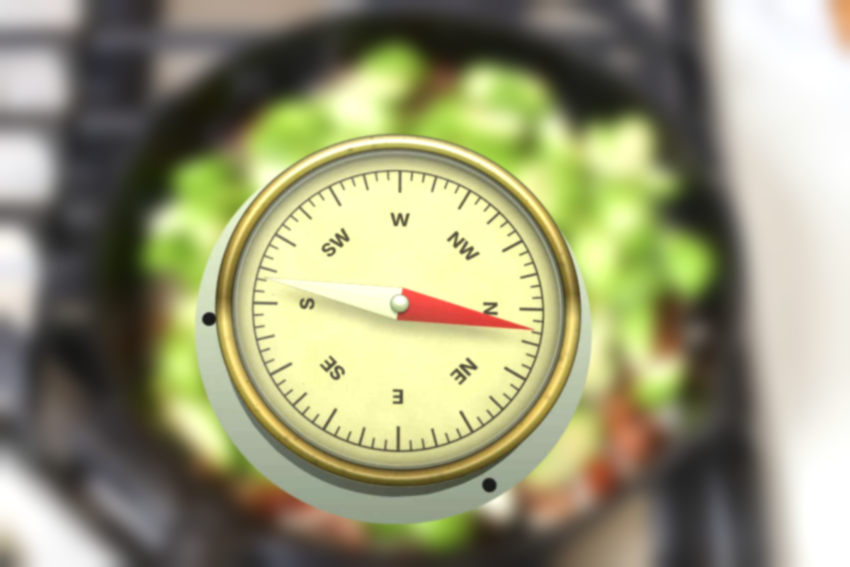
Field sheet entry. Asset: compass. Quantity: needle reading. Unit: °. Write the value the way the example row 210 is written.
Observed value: 10
